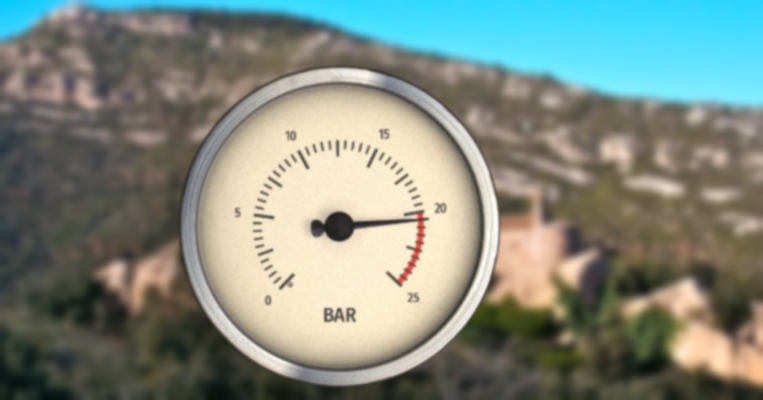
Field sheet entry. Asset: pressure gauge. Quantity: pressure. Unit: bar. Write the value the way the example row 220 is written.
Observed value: 20.5
